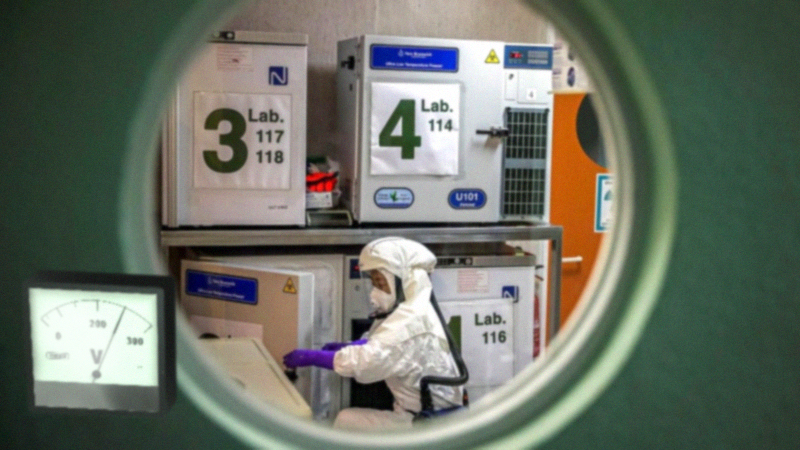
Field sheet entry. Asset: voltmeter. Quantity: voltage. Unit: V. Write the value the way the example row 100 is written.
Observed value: 250
